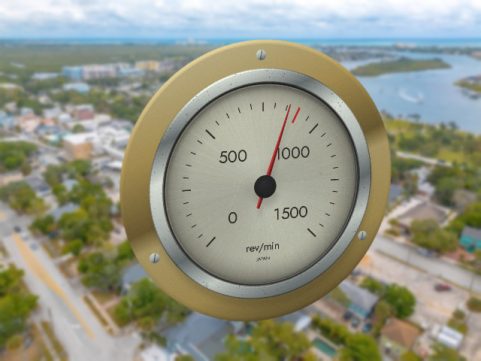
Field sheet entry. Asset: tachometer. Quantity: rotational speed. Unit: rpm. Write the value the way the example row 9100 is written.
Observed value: 850
